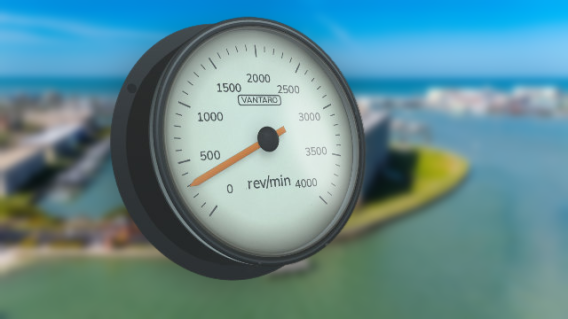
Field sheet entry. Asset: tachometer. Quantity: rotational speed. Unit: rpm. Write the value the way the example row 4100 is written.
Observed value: 300
